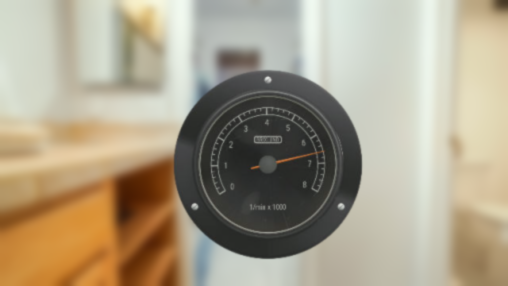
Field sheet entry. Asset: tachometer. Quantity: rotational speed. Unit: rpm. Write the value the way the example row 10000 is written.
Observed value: 6600
